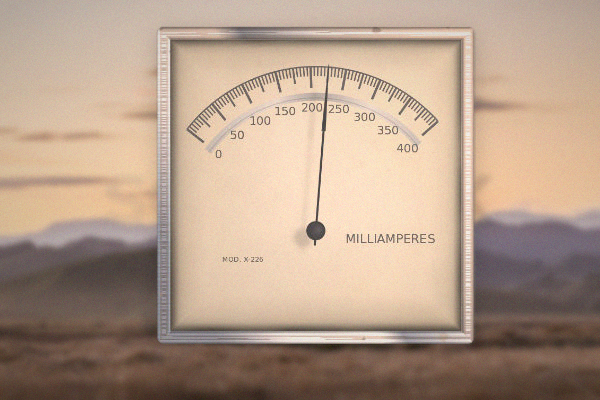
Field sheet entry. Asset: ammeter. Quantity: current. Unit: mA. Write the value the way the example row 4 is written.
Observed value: 225
